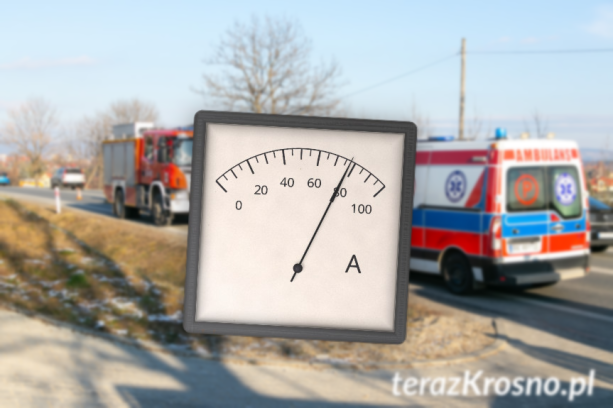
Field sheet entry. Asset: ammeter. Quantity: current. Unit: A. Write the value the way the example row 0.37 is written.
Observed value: 77.5
